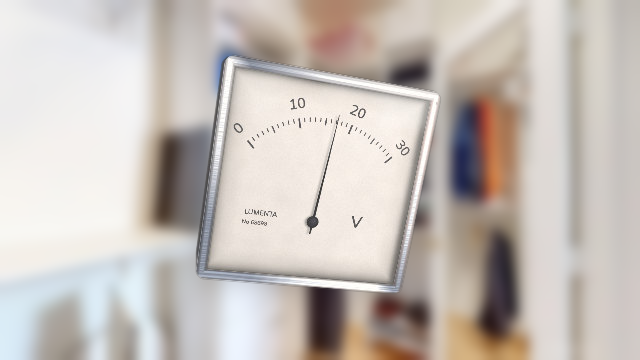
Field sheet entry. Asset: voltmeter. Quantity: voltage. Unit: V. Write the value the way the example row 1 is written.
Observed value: 17
